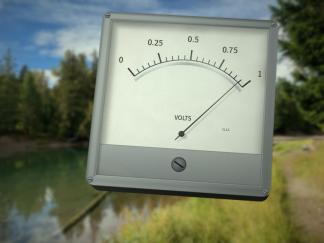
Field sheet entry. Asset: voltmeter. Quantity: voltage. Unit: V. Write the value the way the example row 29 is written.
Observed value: 0.95
